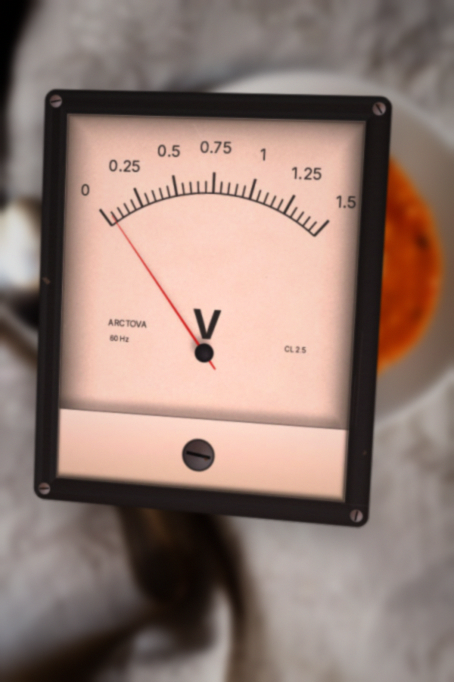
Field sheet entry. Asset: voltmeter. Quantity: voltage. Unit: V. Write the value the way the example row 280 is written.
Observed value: 0.05
